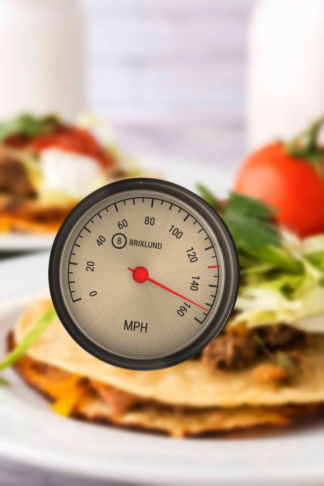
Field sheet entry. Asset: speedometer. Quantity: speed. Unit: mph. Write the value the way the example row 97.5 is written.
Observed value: 152.5
